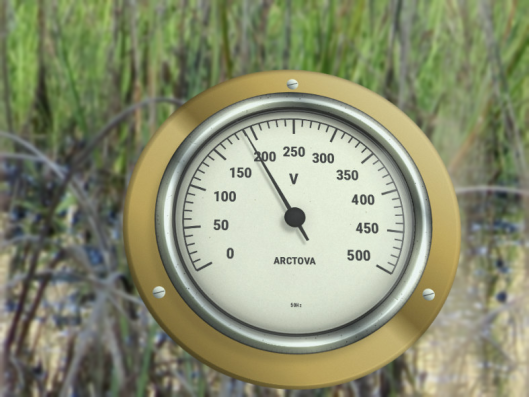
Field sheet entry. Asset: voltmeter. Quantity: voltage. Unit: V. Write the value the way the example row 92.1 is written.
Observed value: 190
